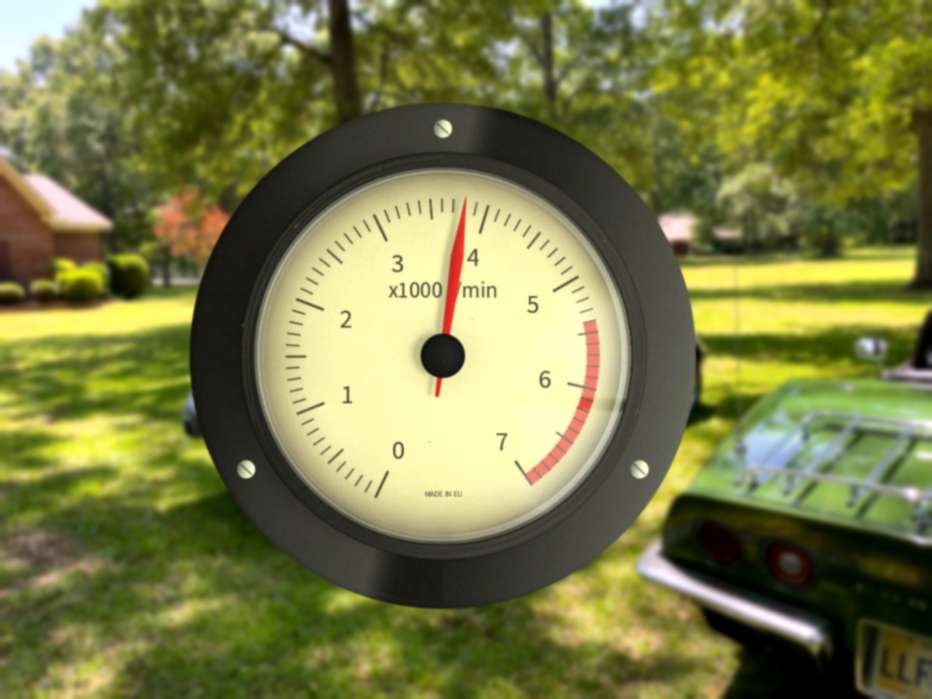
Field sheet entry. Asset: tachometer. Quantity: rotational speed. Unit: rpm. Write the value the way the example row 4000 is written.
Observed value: 3800
